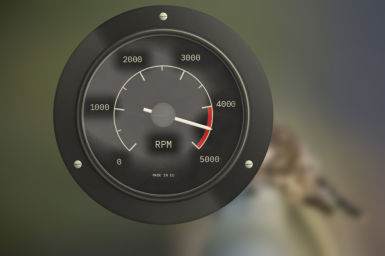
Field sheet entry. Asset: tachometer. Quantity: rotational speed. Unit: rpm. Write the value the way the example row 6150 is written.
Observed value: 4500
